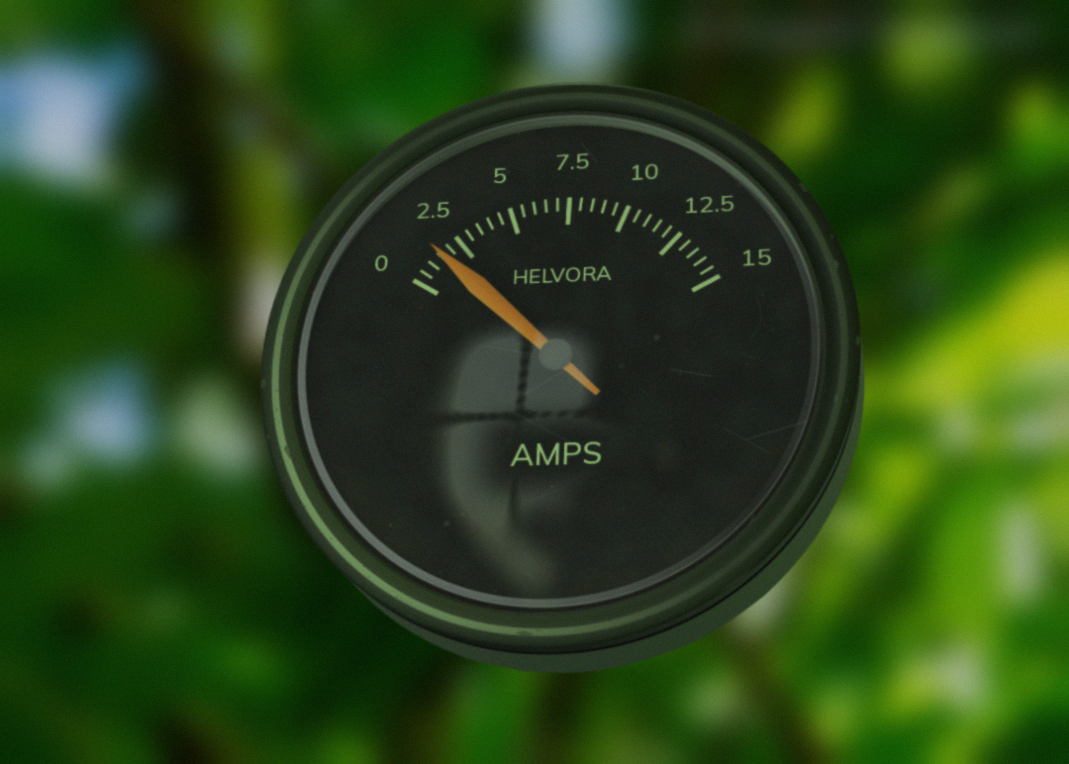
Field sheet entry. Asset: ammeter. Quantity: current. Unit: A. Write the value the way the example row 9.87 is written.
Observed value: 1.5
